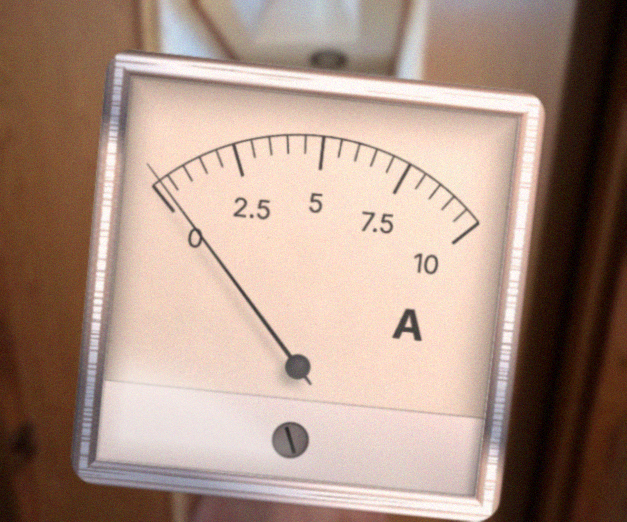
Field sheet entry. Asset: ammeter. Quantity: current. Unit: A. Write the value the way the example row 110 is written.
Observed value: 0.25
